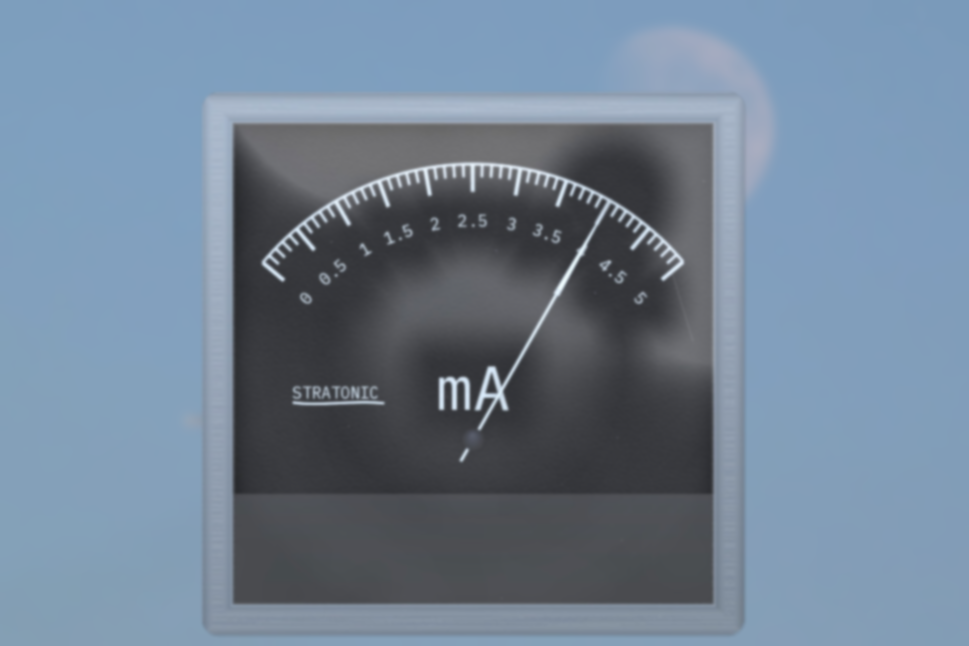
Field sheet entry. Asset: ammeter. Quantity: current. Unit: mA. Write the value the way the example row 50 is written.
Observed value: 4
